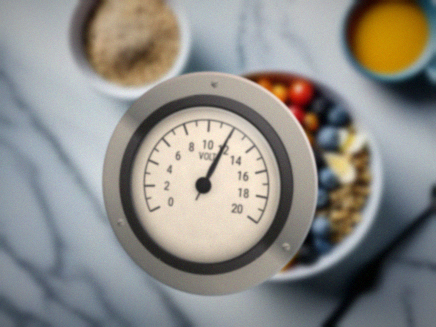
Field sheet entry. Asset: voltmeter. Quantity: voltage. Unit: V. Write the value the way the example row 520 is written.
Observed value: 12
